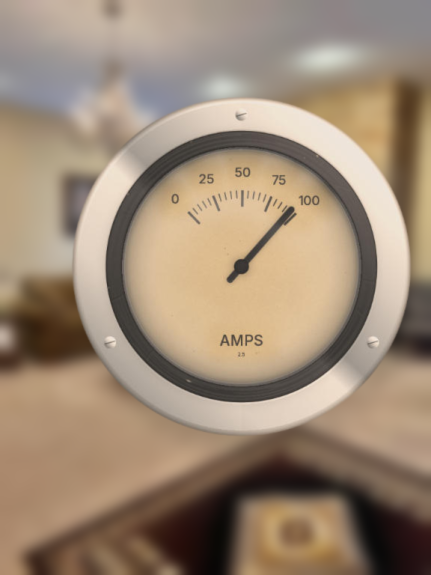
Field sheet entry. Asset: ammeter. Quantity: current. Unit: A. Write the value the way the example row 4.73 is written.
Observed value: 95
